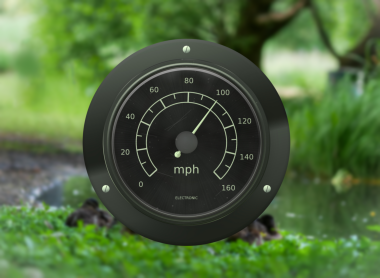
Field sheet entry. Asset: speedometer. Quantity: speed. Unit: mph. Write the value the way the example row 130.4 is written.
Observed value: 100
